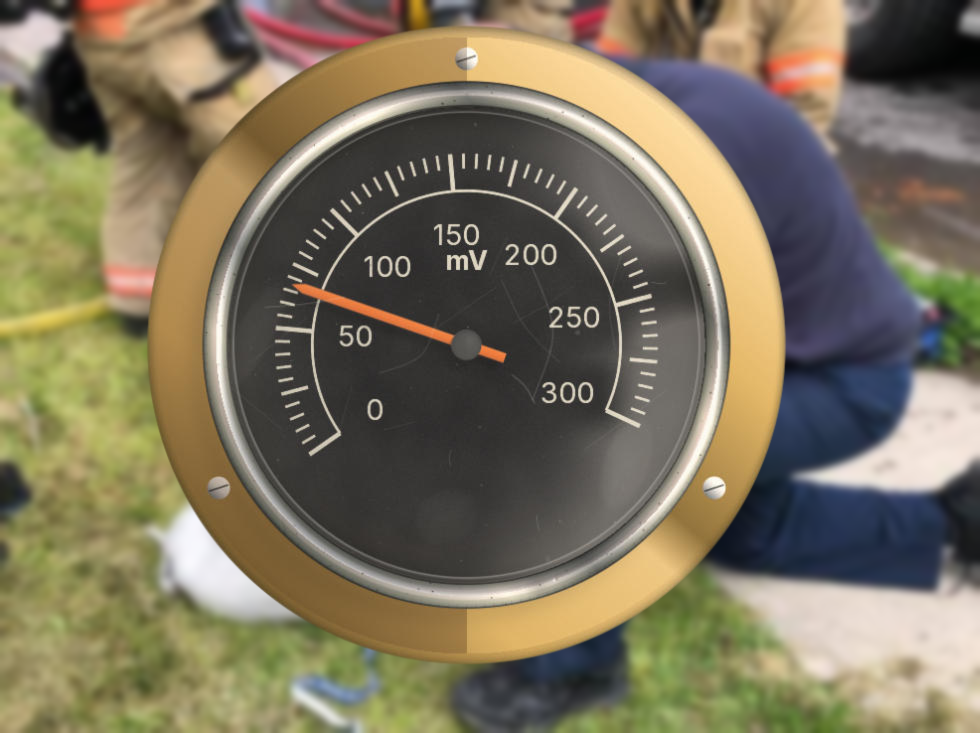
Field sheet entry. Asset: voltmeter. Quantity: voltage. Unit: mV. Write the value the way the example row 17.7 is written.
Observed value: 67.5
